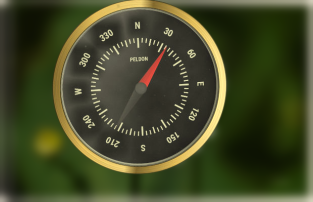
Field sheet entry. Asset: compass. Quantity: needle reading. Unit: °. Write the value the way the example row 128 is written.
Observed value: 35
